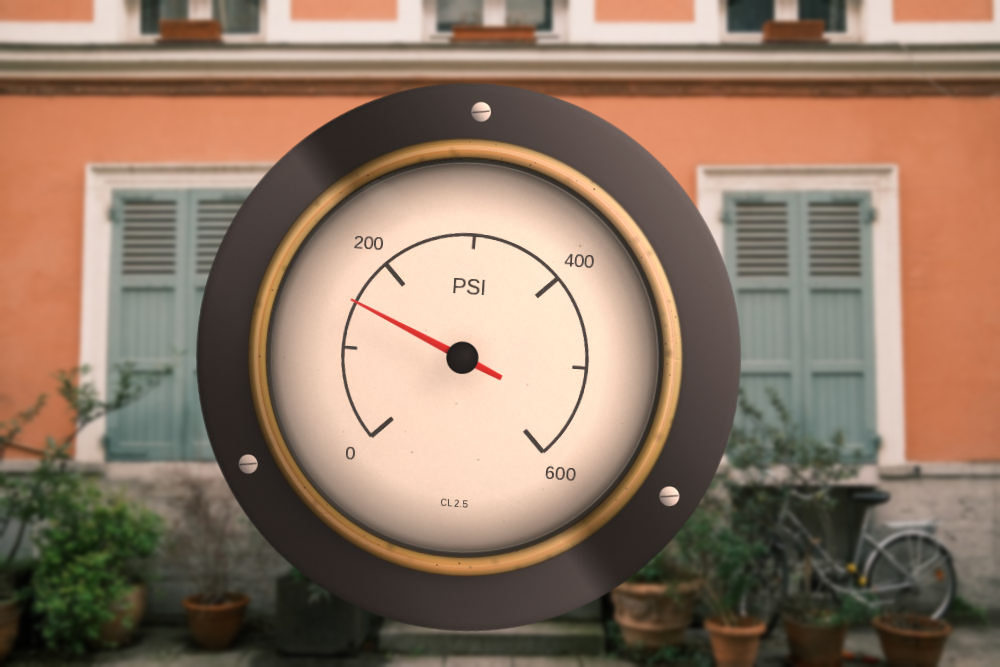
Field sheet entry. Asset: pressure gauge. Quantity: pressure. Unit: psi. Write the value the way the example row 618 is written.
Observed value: 150
